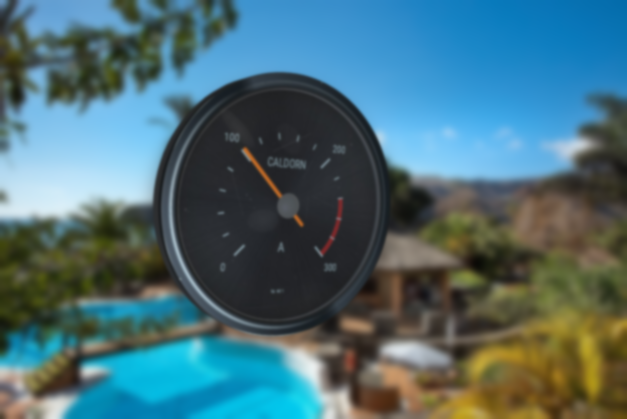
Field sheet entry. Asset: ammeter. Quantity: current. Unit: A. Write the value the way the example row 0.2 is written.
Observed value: 100
